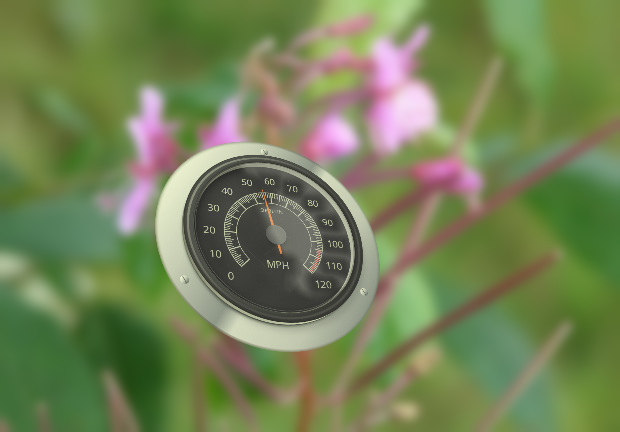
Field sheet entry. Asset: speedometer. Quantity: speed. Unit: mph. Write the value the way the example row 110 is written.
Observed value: 55
